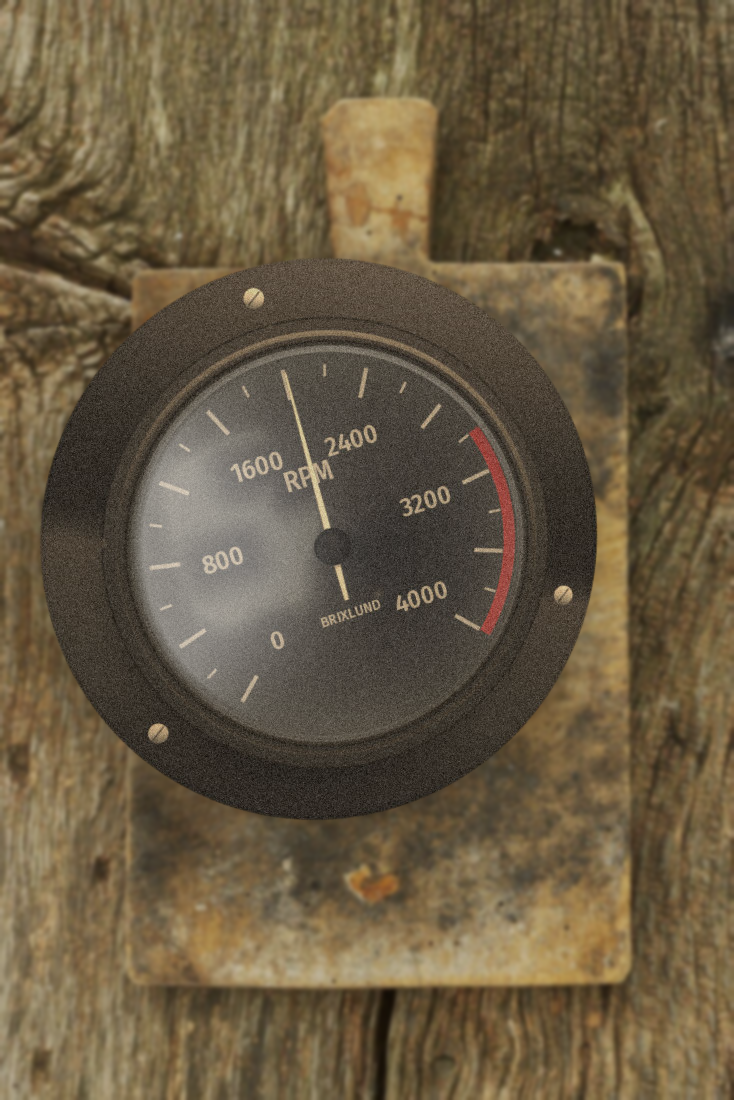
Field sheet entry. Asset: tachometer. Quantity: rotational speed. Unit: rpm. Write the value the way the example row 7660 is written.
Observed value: 2000
